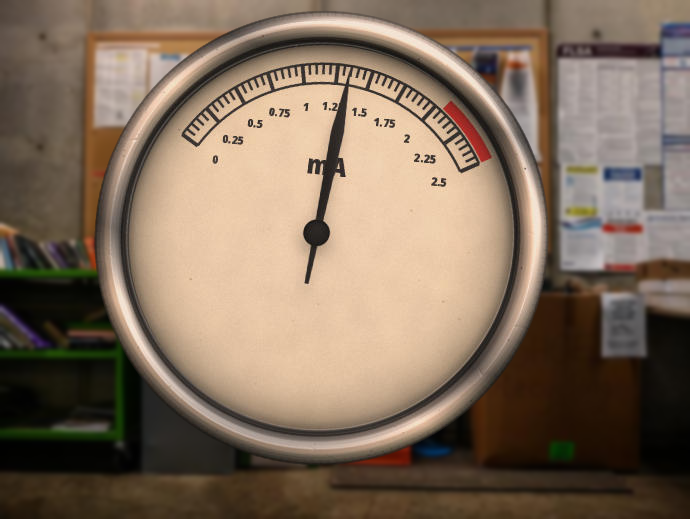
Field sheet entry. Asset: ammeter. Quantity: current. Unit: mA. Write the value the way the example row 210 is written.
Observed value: 1.35
